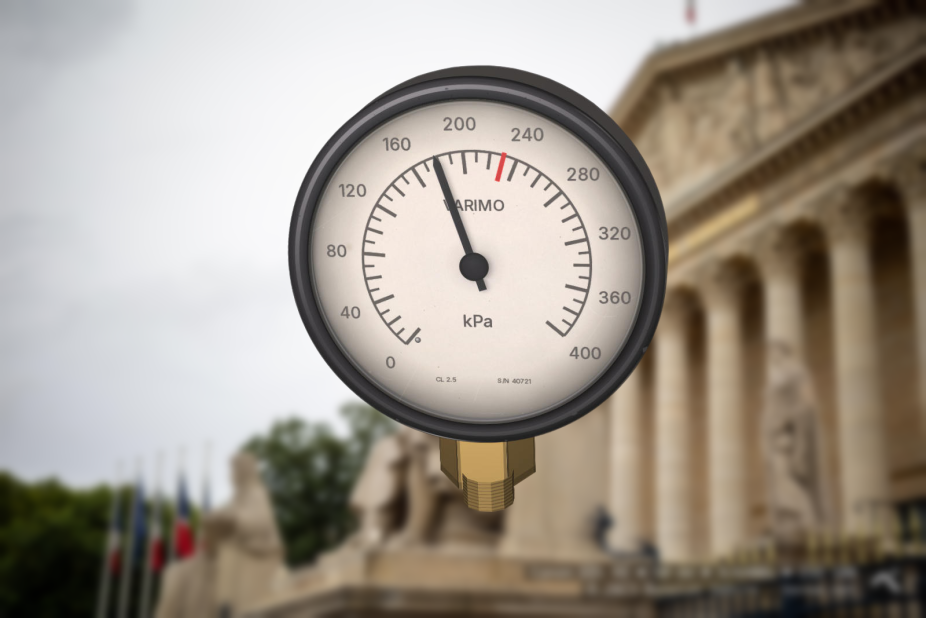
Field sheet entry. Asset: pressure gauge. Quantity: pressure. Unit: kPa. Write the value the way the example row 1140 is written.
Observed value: 180
